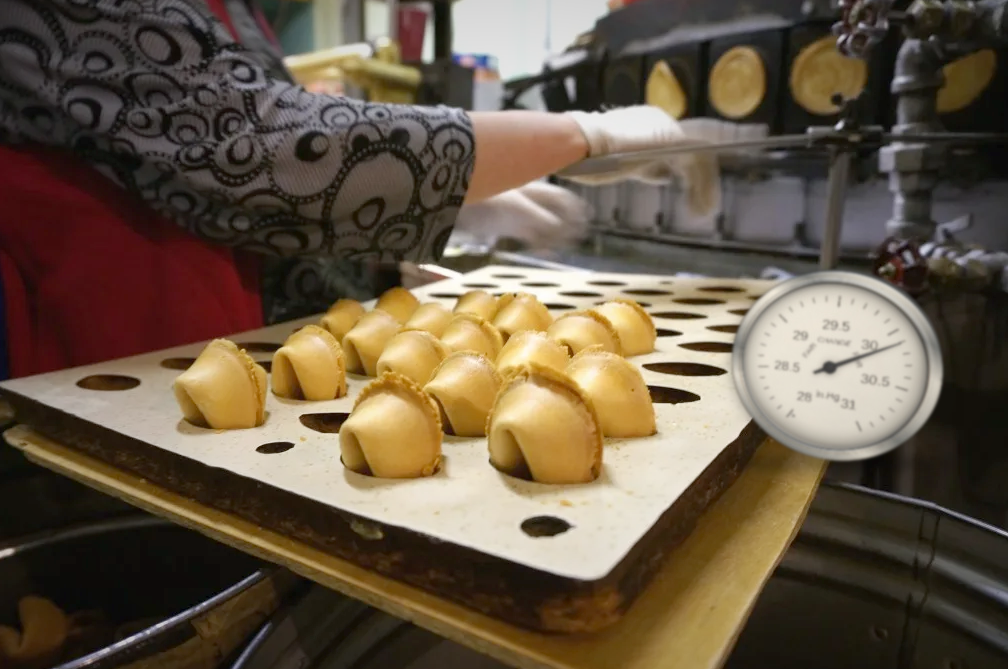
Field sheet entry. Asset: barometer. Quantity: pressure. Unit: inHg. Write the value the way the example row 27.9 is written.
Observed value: 30.1
